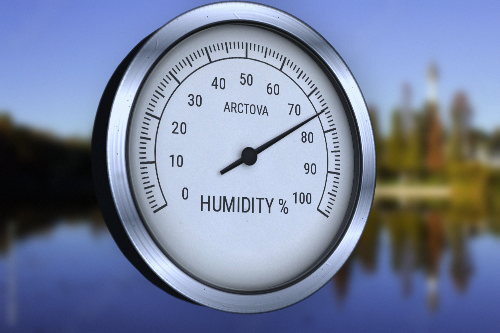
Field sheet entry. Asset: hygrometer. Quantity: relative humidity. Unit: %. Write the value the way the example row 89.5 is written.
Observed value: 75
